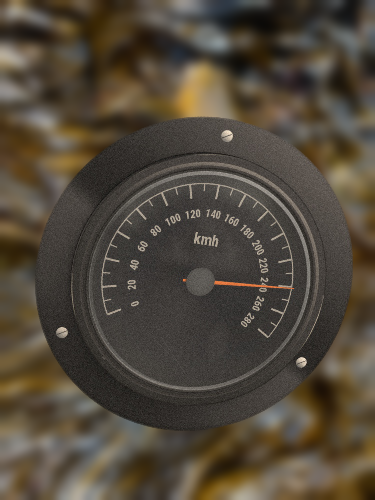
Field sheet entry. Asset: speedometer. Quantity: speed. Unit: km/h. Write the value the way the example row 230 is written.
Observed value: 240
